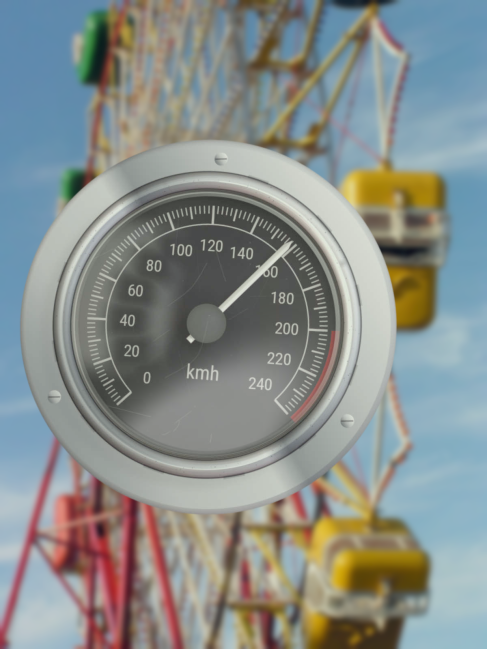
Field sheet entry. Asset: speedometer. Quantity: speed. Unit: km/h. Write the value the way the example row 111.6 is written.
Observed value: 158
